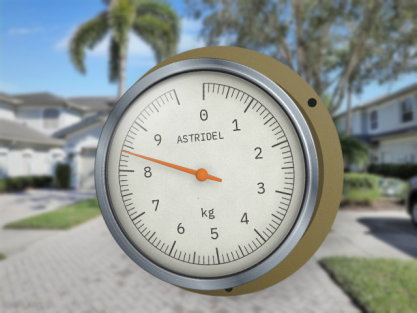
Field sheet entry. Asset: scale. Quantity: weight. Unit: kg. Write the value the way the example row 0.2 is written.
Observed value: 8.4
